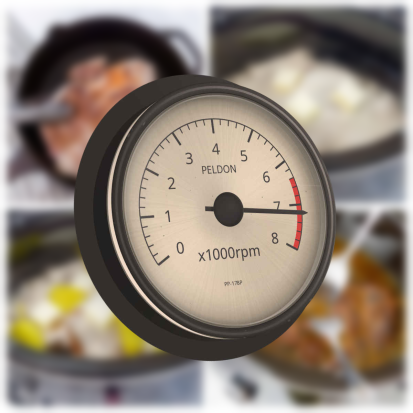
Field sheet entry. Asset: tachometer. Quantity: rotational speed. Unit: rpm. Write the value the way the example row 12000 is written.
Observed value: 7200
